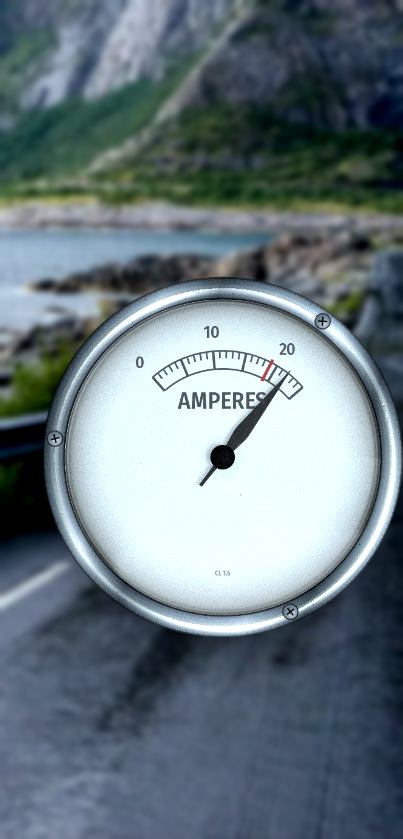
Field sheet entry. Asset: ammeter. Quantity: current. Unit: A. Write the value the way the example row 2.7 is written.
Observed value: 22
